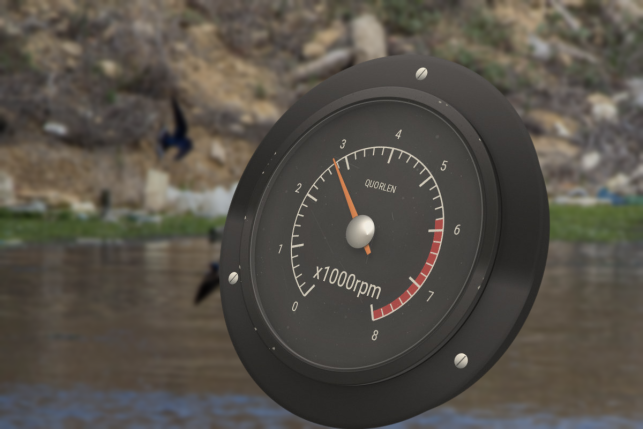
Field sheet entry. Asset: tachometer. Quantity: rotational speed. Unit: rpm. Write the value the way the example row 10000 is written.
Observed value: 2800
